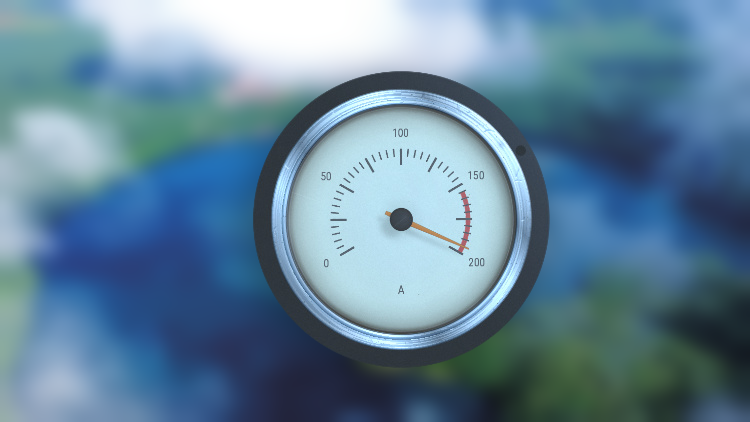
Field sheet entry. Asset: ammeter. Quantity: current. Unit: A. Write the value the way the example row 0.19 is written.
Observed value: 195
